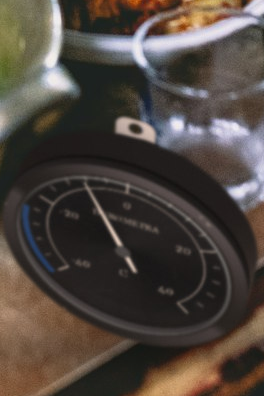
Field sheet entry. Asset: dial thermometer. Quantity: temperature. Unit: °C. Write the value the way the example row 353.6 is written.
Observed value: -8
